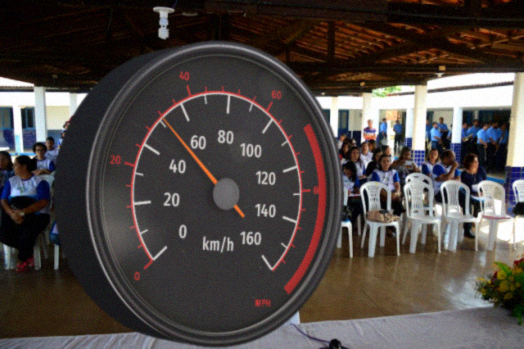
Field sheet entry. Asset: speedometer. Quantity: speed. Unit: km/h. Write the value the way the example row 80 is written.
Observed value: 50
